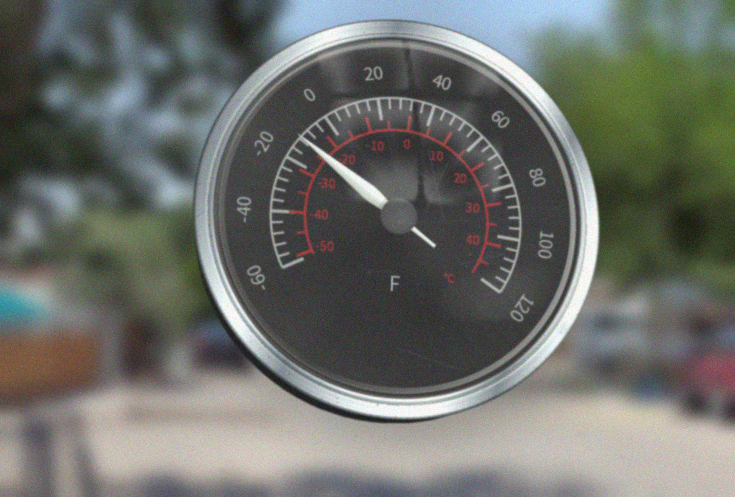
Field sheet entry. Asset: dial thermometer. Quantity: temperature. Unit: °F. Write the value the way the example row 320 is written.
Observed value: -12
